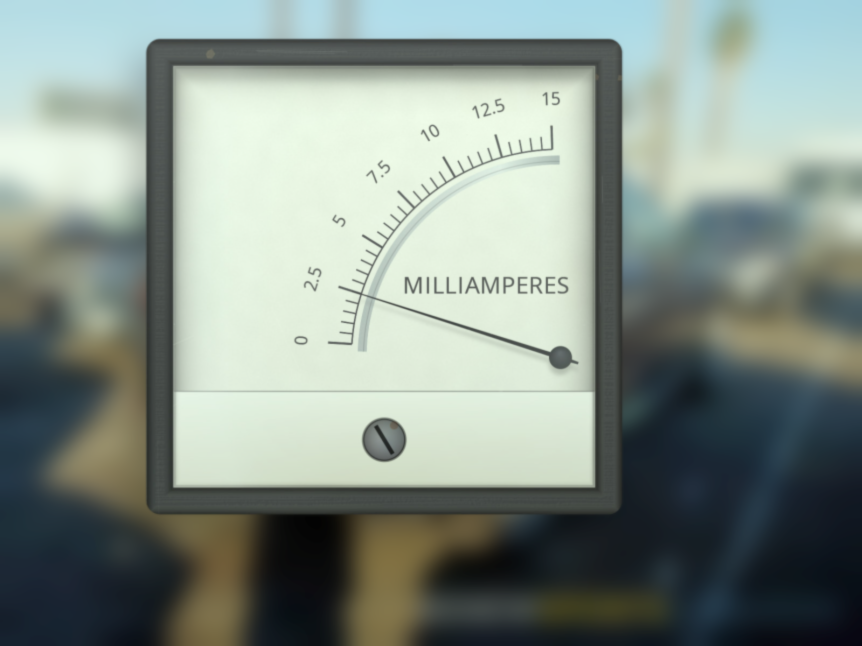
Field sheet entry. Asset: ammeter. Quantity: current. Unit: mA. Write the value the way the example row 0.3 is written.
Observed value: 2.5
